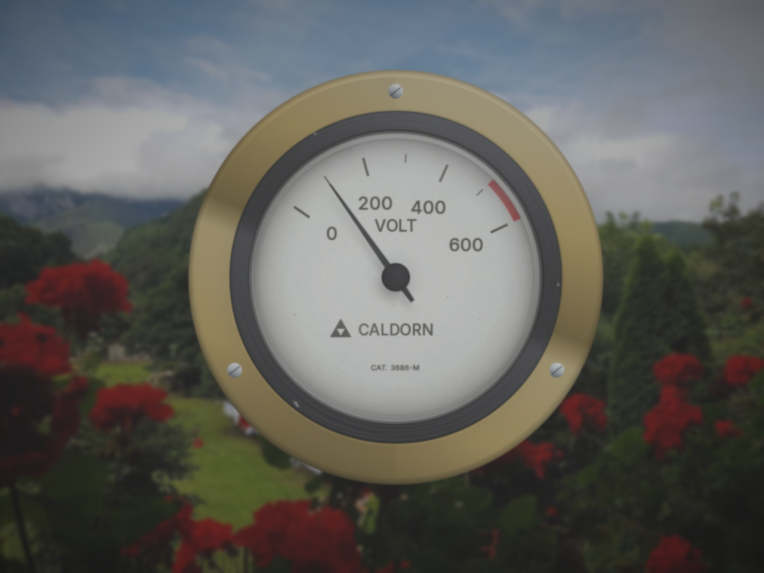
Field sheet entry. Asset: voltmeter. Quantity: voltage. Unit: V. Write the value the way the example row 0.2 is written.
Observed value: 100
